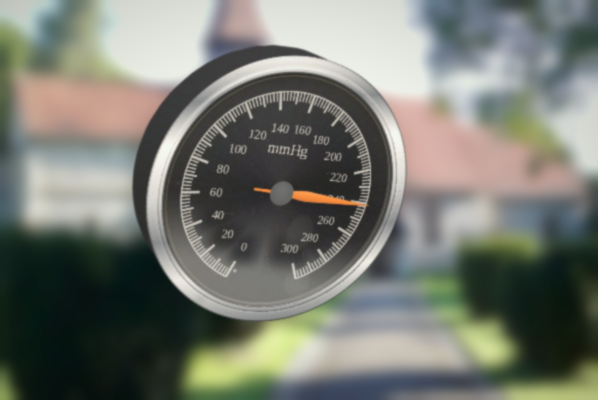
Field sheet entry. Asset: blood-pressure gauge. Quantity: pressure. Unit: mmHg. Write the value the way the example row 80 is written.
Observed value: 240
